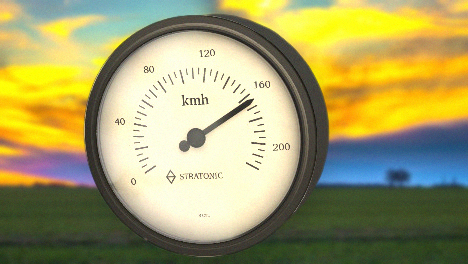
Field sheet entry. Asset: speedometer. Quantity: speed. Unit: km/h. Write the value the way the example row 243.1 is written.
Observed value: 165
